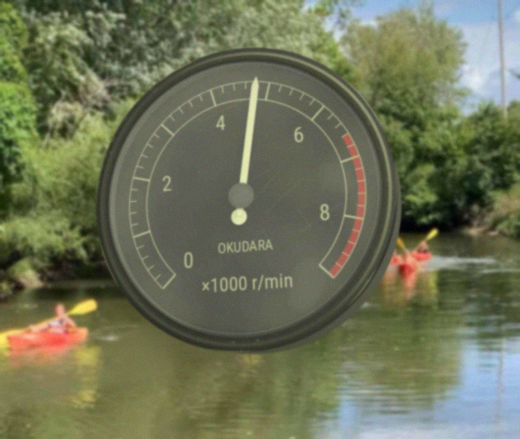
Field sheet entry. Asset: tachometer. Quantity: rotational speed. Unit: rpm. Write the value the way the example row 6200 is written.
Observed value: 4800
